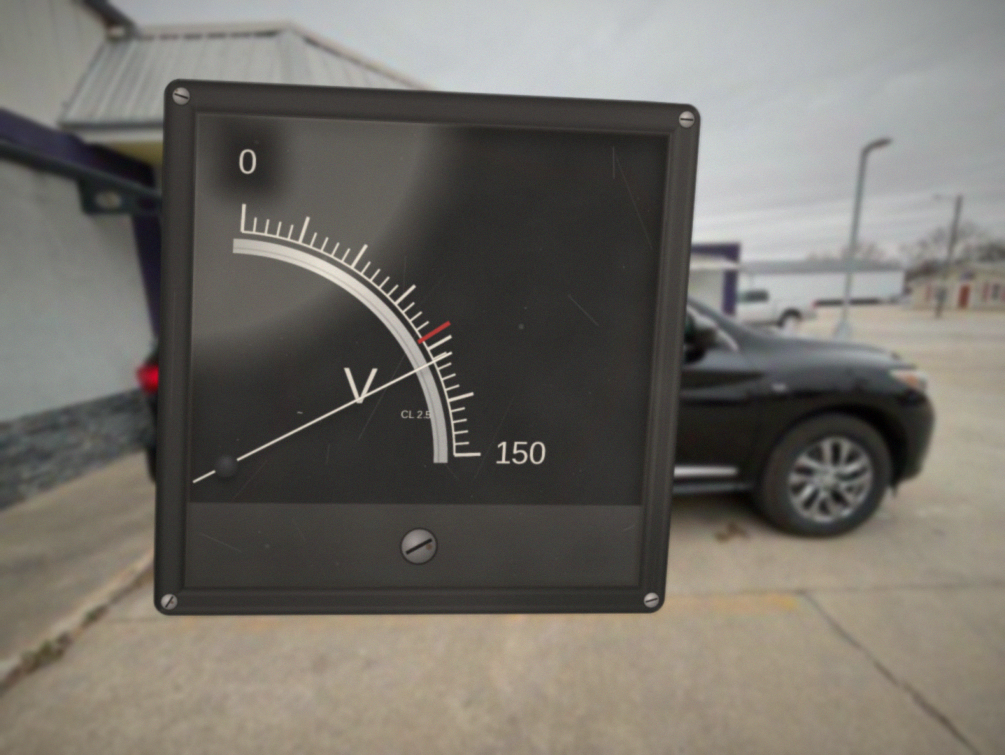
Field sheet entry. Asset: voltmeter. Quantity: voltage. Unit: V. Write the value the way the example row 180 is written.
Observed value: 105
